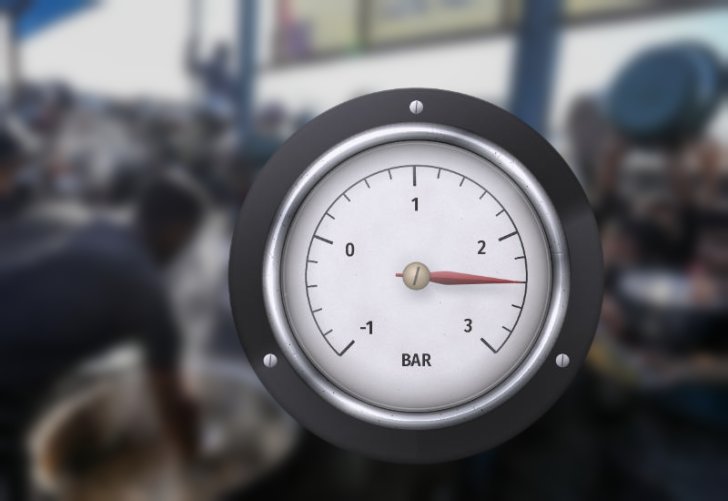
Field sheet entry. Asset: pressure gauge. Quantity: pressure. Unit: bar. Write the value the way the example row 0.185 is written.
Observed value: 2.4
